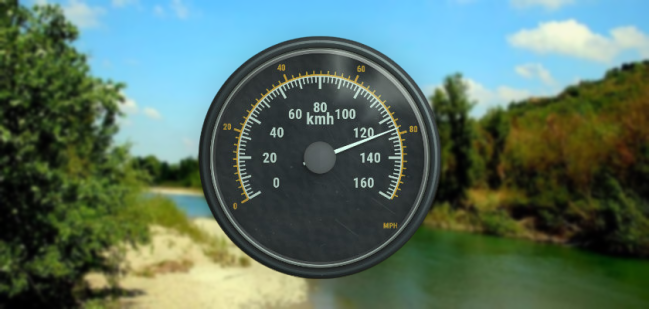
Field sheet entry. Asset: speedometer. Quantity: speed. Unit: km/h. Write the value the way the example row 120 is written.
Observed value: 126
